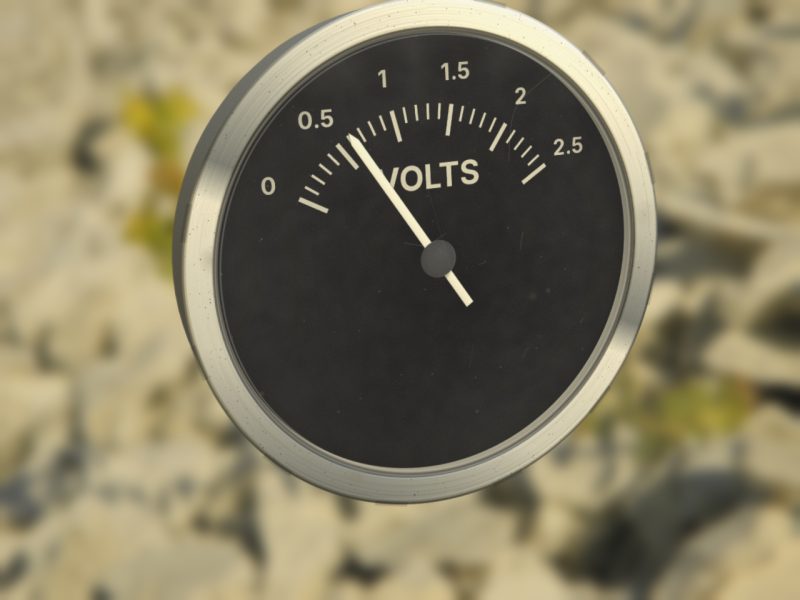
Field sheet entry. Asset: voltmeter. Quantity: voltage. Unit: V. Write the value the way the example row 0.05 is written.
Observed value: 0.6
